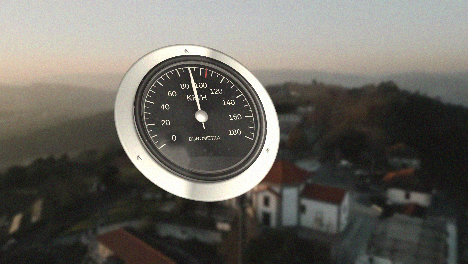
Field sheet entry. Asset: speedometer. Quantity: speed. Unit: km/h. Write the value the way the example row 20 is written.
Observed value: 90
